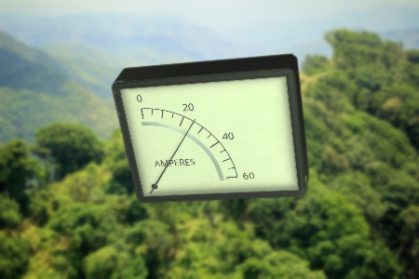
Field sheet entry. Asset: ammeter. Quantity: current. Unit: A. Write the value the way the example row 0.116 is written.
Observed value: 25
